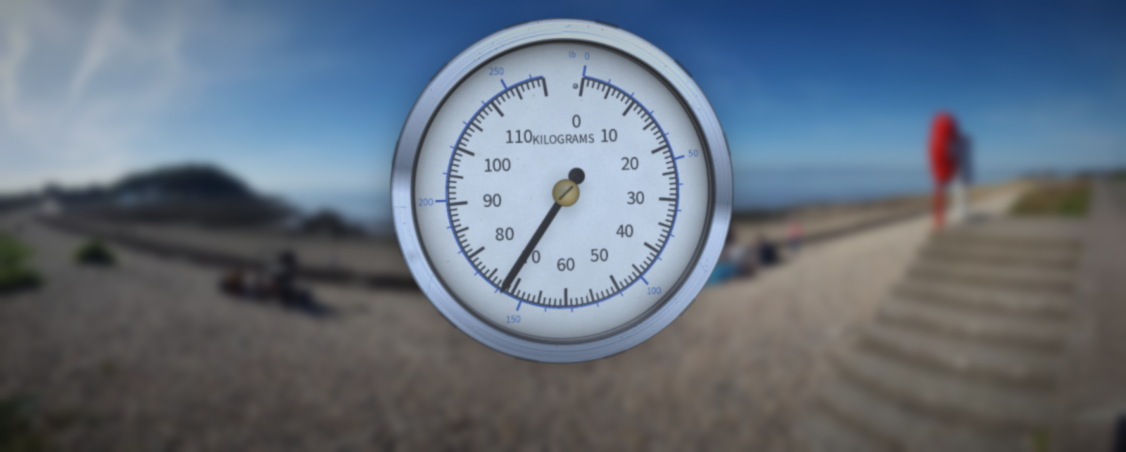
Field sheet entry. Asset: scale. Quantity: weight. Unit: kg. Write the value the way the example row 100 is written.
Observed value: 72
